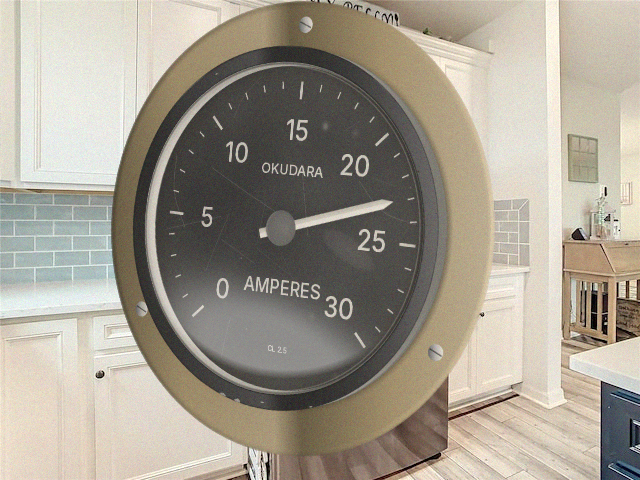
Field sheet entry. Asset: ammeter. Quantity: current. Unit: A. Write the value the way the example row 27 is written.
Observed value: 23
